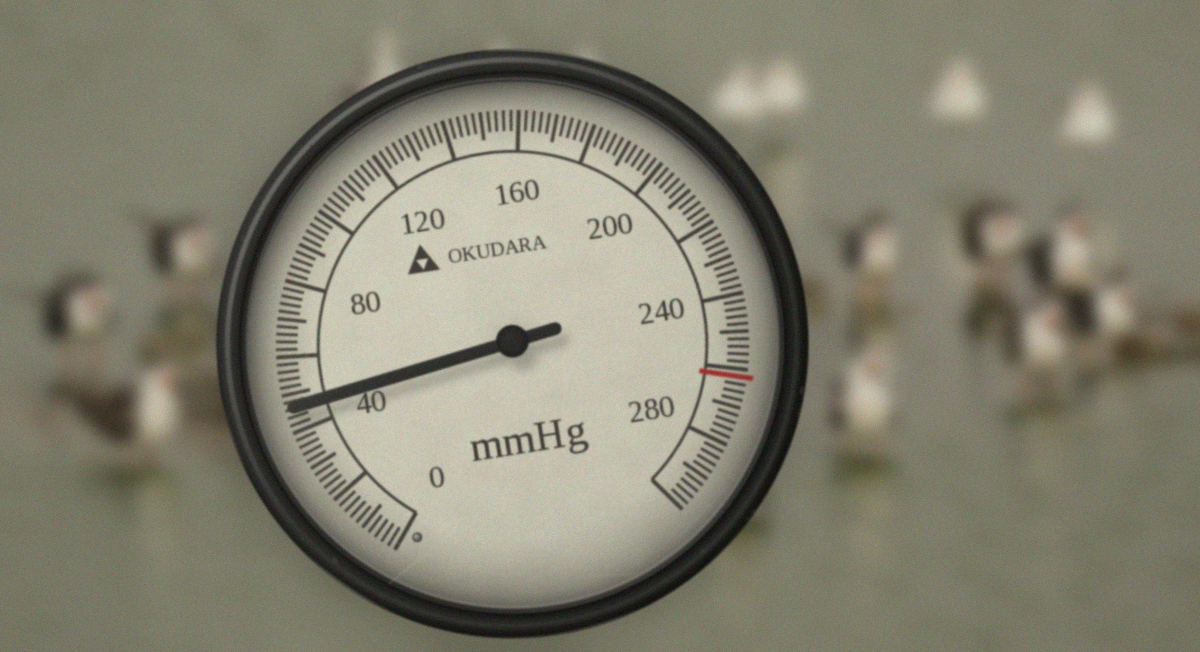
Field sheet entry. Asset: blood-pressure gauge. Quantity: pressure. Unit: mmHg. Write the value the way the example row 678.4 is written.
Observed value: 46
